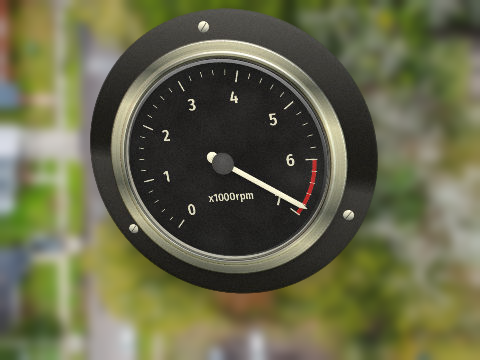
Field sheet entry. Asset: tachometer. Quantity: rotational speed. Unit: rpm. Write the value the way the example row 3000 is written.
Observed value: 6800
